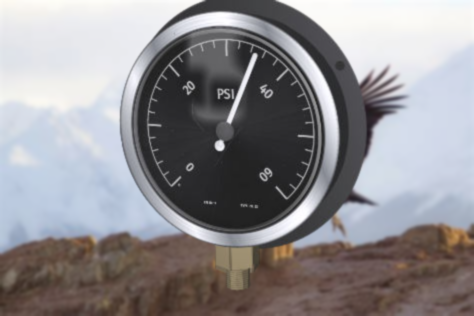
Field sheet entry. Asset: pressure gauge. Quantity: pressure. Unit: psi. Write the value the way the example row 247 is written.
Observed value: 35
